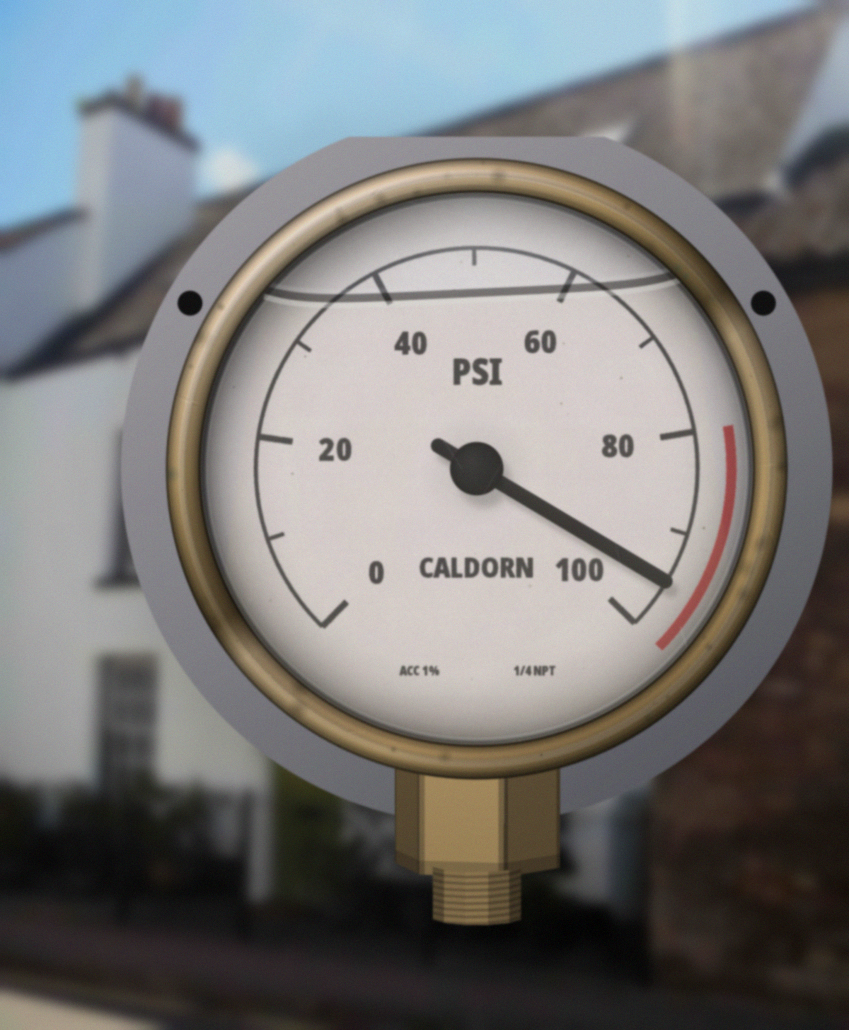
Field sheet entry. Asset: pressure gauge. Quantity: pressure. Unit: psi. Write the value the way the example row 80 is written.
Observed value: 95
